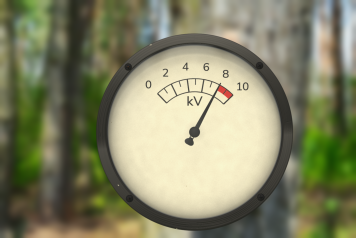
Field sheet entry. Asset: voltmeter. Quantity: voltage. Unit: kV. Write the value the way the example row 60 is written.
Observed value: 8
